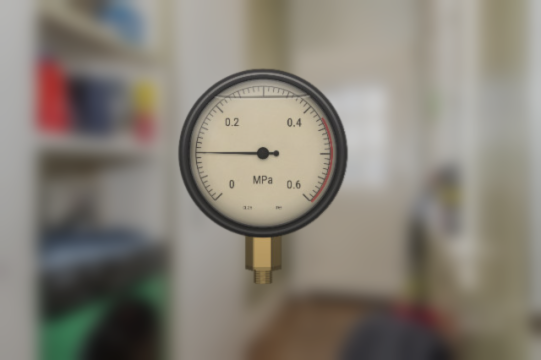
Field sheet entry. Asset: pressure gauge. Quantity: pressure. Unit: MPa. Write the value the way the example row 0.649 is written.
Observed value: 0.1
